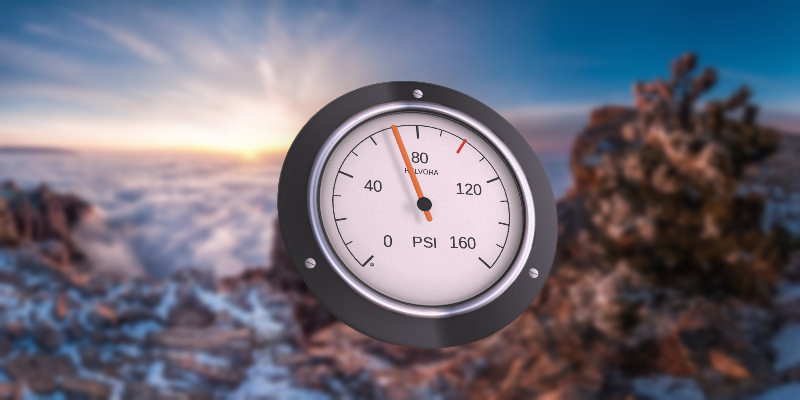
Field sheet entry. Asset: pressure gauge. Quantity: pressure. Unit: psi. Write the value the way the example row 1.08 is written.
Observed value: 70
